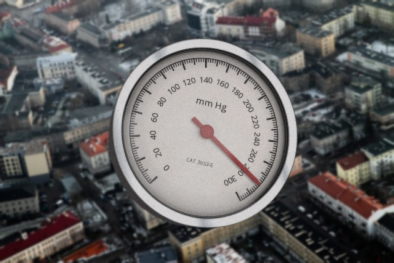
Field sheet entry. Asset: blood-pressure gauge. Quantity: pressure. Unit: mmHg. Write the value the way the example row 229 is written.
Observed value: 280
